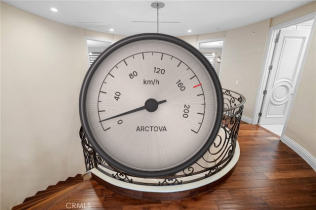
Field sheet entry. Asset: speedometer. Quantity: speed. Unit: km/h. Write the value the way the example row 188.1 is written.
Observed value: 10
